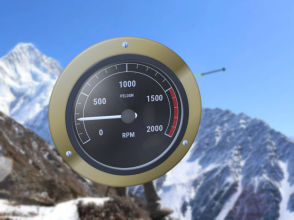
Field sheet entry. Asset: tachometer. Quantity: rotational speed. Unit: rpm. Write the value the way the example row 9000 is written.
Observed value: 250
